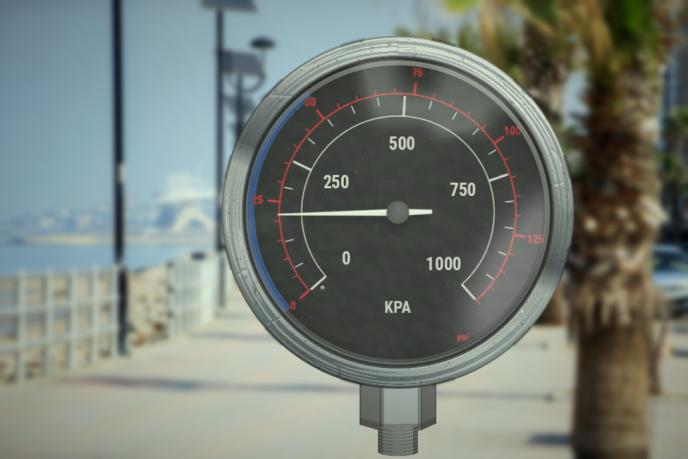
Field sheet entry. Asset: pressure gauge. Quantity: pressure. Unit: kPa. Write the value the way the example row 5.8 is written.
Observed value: 150
